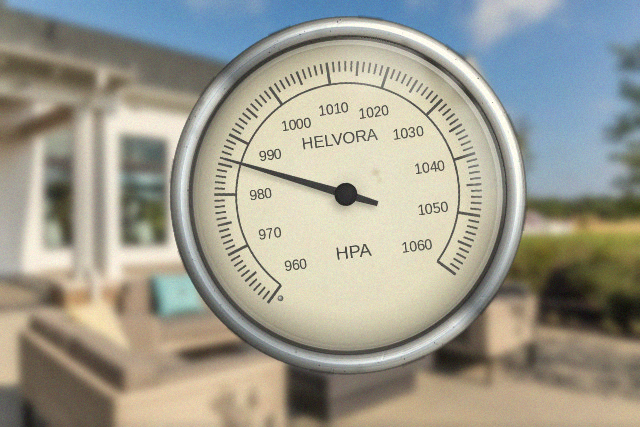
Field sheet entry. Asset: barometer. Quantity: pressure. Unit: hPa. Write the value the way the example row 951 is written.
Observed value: 986
